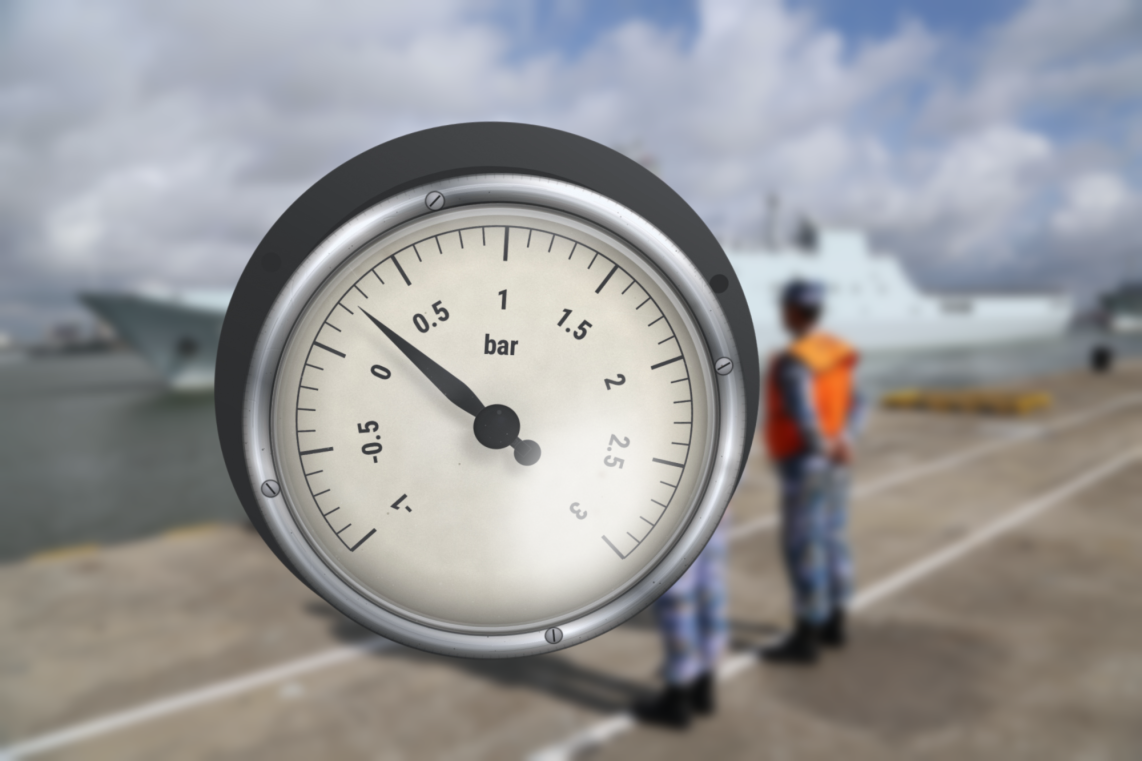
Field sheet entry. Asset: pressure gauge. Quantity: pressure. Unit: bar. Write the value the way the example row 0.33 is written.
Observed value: 0.25
